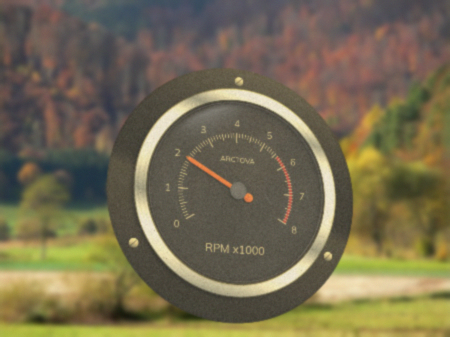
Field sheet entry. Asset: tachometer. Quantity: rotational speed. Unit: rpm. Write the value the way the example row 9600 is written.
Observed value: 2000
